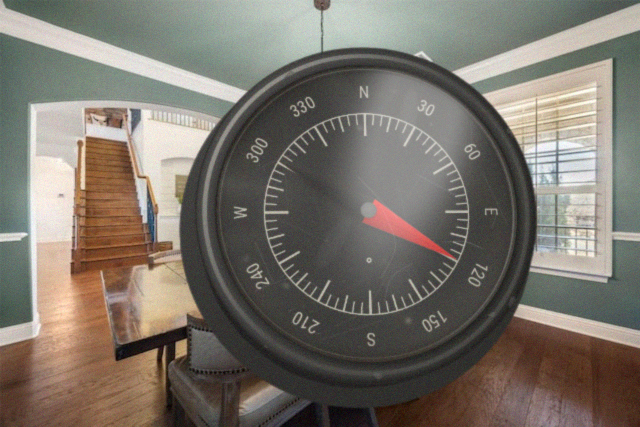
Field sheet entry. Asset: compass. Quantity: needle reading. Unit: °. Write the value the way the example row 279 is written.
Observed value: 120
